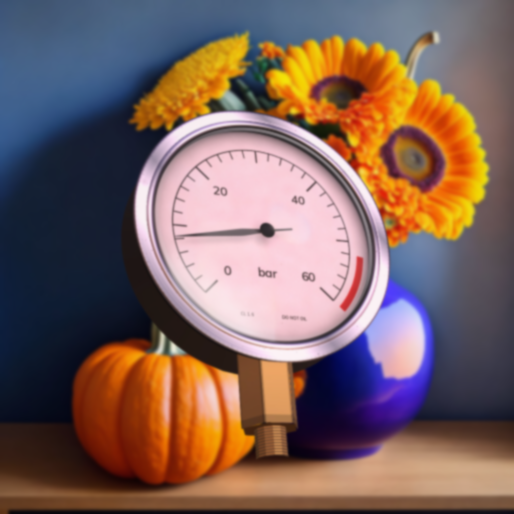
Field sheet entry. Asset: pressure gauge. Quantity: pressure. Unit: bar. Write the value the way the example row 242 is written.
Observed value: 8
